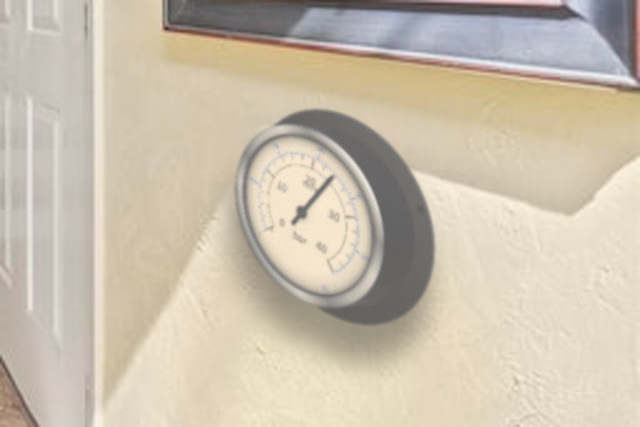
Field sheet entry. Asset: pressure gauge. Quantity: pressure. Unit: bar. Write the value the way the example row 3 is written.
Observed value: 24
